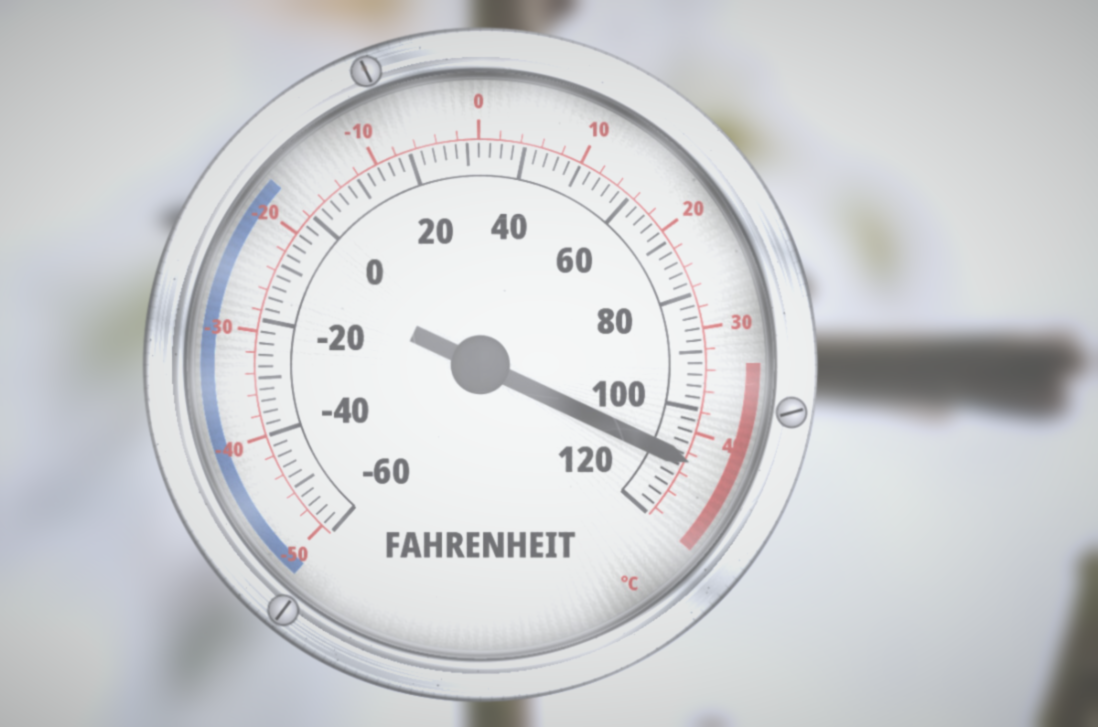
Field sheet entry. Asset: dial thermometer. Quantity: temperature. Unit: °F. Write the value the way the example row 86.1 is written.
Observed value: 109
